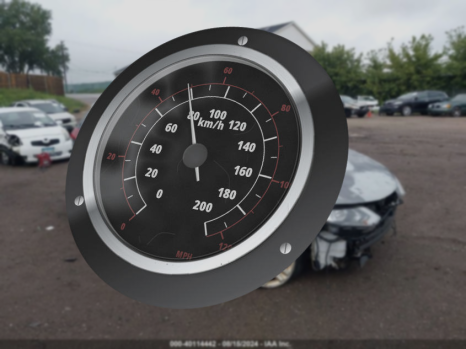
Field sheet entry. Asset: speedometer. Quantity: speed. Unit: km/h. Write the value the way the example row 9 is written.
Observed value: 80
